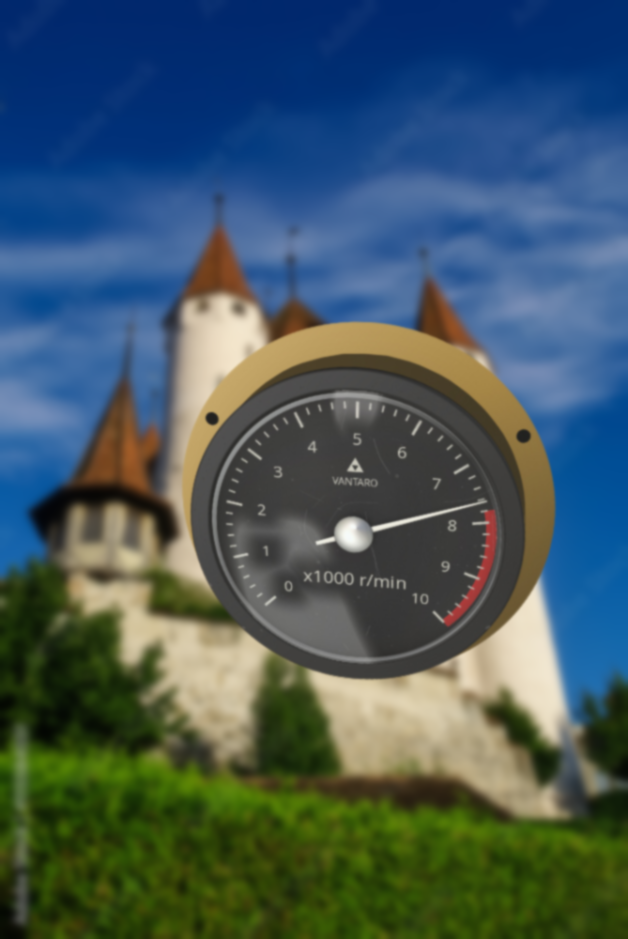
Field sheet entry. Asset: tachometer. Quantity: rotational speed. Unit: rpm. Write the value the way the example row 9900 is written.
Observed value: 7600
